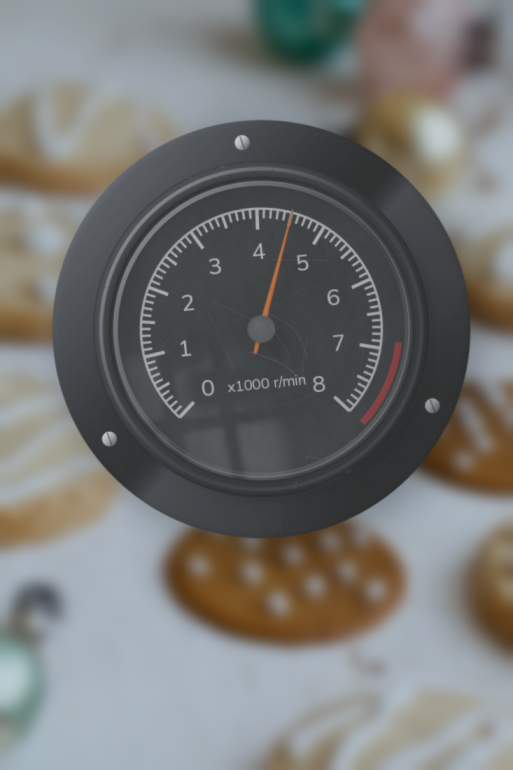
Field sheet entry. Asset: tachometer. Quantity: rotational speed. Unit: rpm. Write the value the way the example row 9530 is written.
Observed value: 4500
